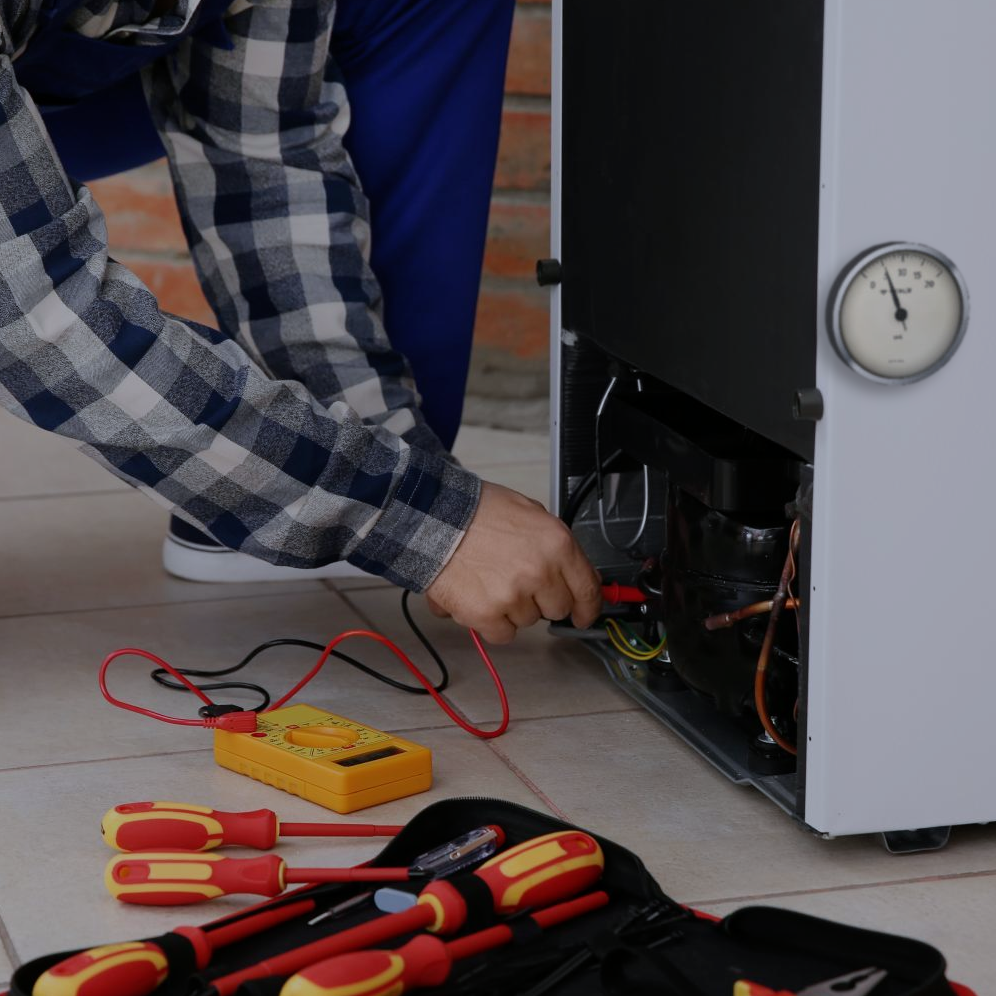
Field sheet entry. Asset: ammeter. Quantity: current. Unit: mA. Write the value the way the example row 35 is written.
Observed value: 5
